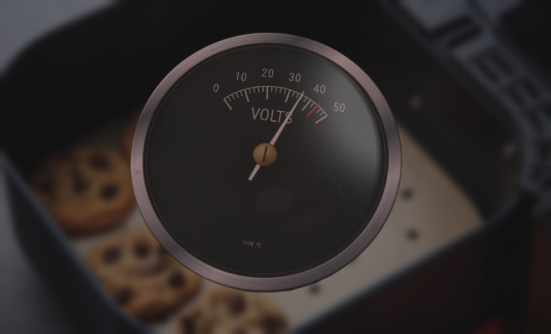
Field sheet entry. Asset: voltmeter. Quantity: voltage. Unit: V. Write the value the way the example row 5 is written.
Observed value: 36
